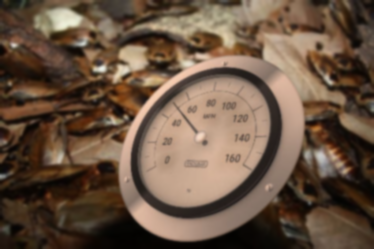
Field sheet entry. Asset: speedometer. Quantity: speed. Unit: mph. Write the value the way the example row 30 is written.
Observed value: 50
